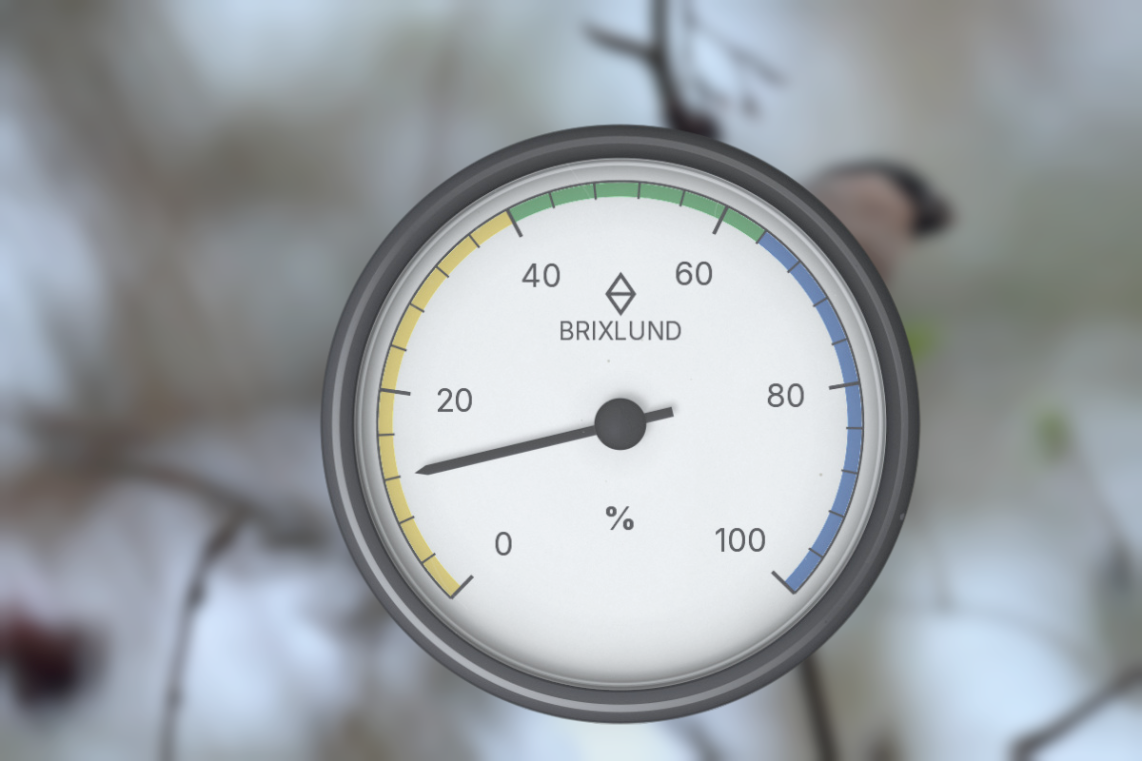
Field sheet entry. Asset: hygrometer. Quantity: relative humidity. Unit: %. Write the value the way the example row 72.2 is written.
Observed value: 12
